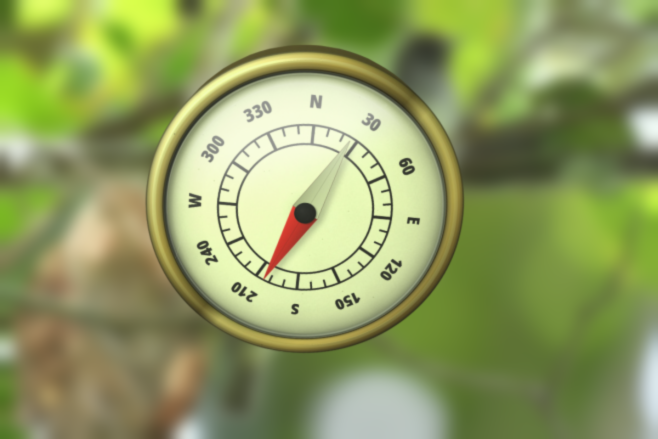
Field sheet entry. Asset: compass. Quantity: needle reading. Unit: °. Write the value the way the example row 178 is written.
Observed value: 205
